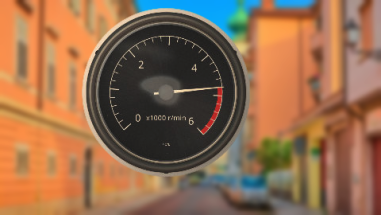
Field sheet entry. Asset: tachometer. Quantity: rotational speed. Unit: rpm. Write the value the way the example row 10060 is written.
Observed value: 4800
